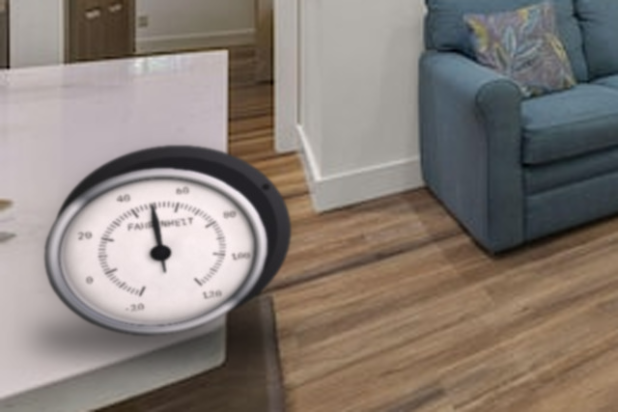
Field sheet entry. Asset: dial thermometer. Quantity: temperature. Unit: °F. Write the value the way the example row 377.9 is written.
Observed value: 50
